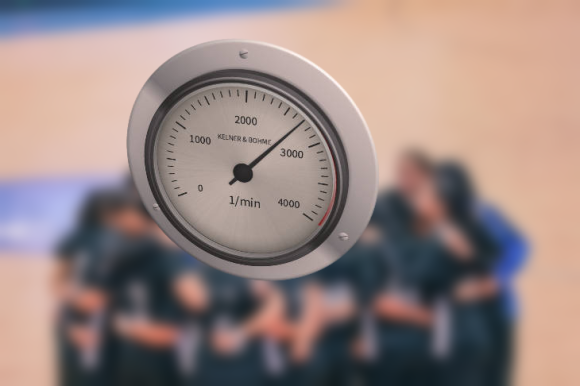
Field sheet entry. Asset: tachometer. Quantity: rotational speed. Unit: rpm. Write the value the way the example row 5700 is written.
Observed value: 2700
